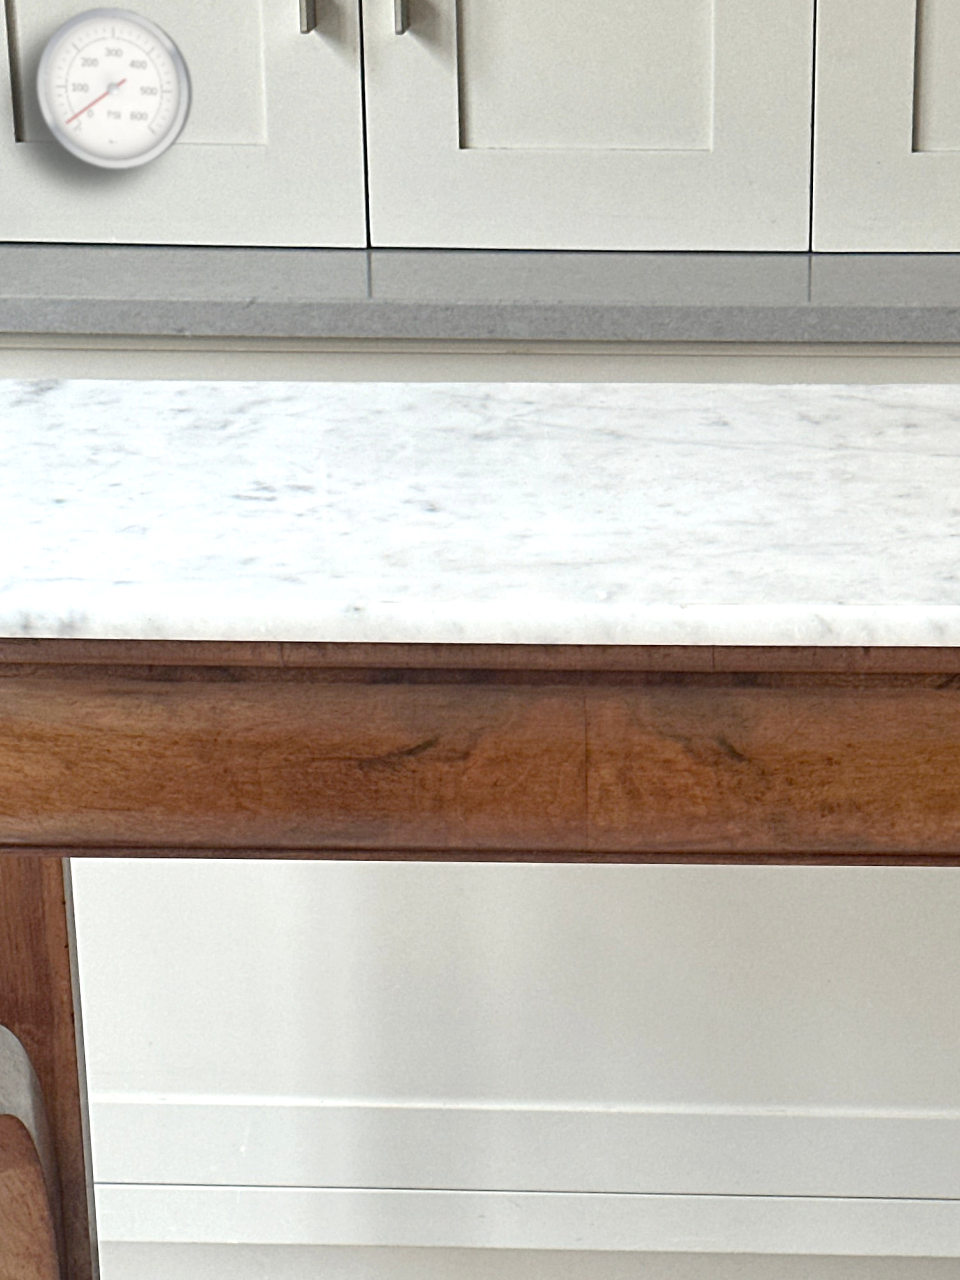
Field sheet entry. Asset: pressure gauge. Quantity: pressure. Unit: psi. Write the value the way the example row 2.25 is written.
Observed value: 20
